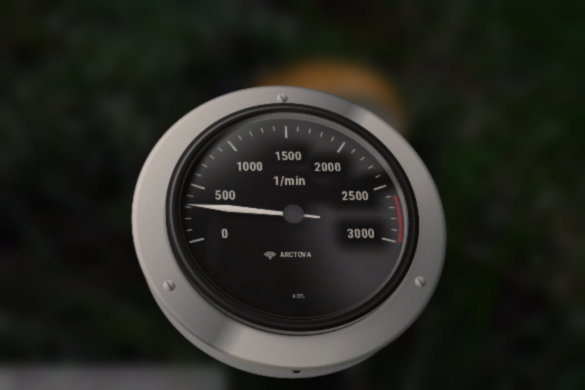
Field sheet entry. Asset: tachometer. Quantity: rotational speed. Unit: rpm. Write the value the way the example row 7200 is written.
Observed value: 300
